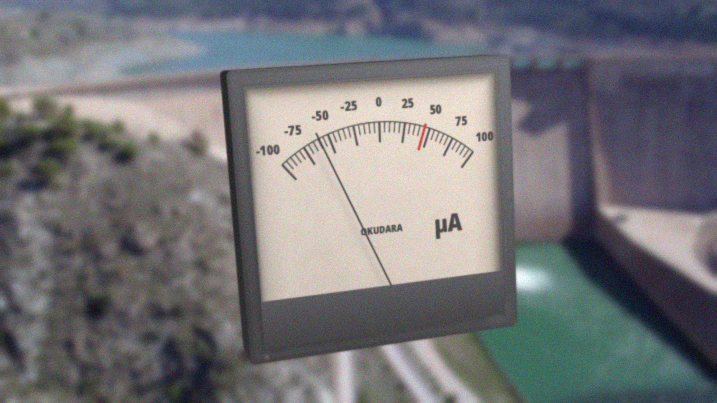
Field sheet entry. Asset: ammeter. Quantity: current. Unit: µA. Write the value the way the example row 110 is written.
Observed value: -60
